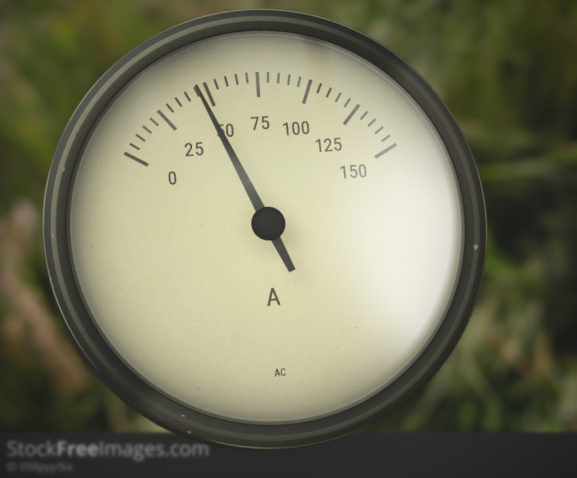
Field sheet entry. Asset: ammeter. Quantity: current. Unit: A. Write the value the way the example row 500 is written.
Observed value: 45
